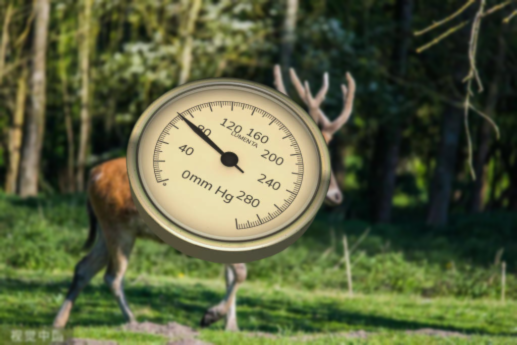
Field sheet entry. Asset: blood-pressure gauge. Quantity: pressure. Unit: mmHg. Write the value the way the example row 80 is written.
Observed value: 70
